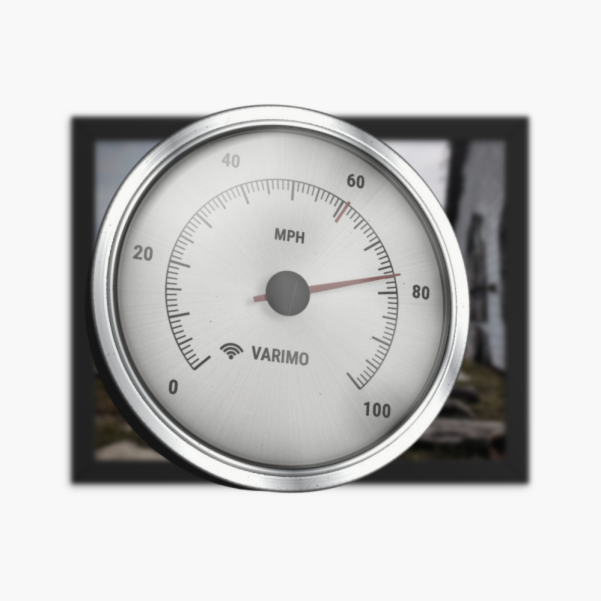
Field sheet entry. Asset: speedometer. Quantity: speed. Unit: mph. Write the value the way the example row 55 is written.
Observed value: 77
